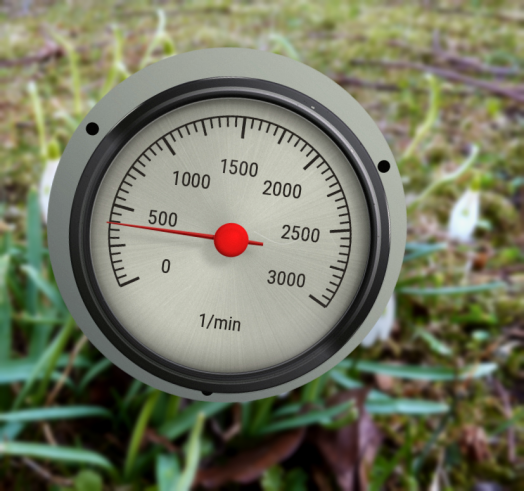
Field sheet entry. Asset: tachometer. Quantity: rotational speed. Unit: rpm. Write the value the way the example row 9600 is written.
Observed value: 400
